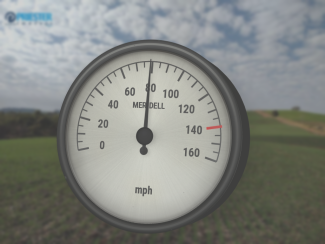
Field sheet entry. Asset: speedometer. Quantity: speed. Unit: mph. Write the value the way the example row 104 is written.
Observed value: 80
